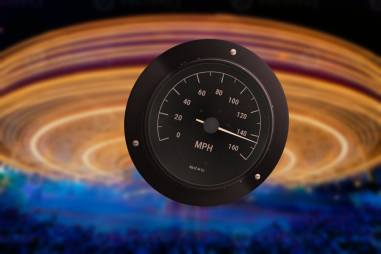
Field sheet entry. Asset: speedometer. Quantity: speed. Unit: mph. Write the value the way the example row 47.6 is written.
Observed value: 145
